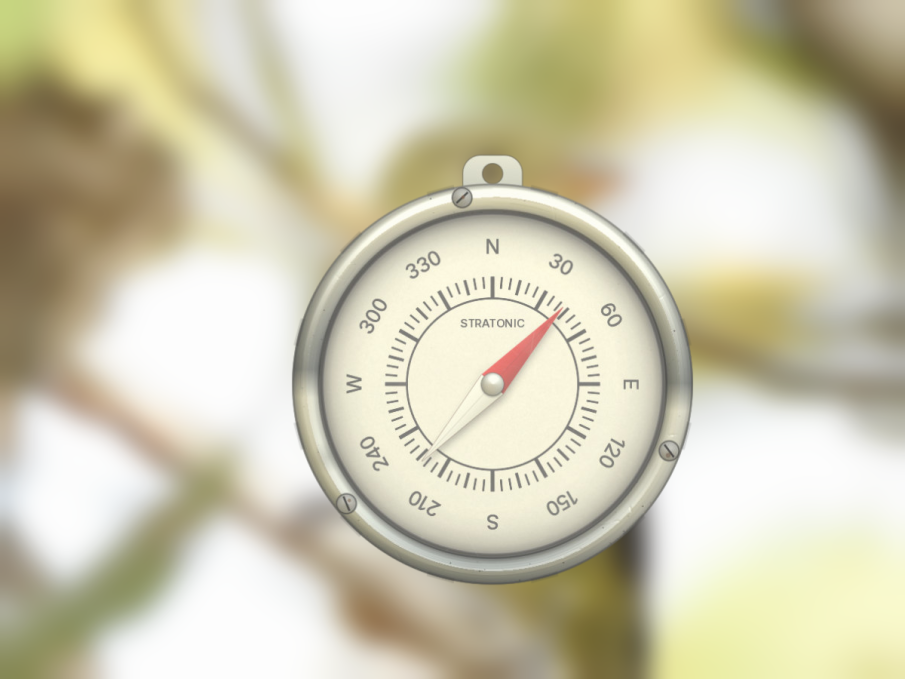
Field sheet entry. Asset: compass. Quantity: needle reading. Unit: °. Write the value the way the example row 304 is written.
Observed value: 42.5
